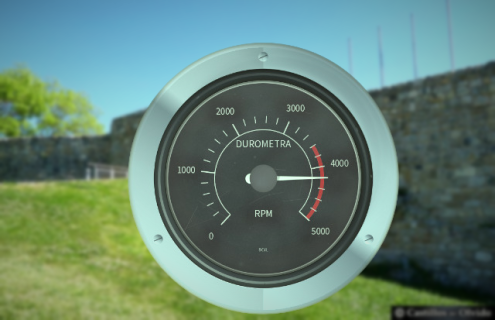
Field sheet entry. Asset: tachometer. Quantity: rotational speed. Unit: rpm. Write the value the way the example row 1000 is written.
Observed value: 4200
